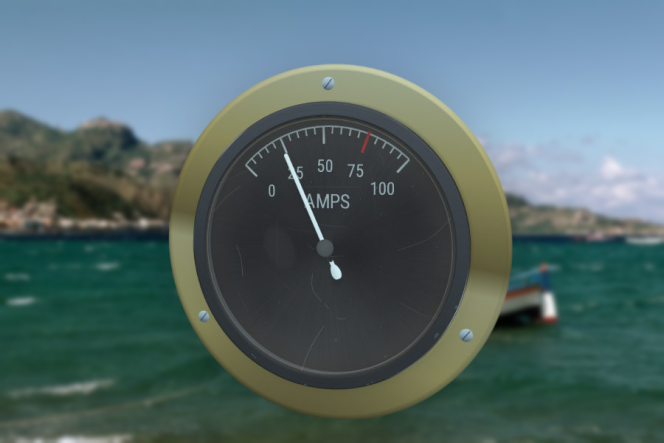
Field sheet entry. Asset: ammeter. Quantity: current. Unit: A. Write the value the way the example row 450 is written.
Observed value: 25
